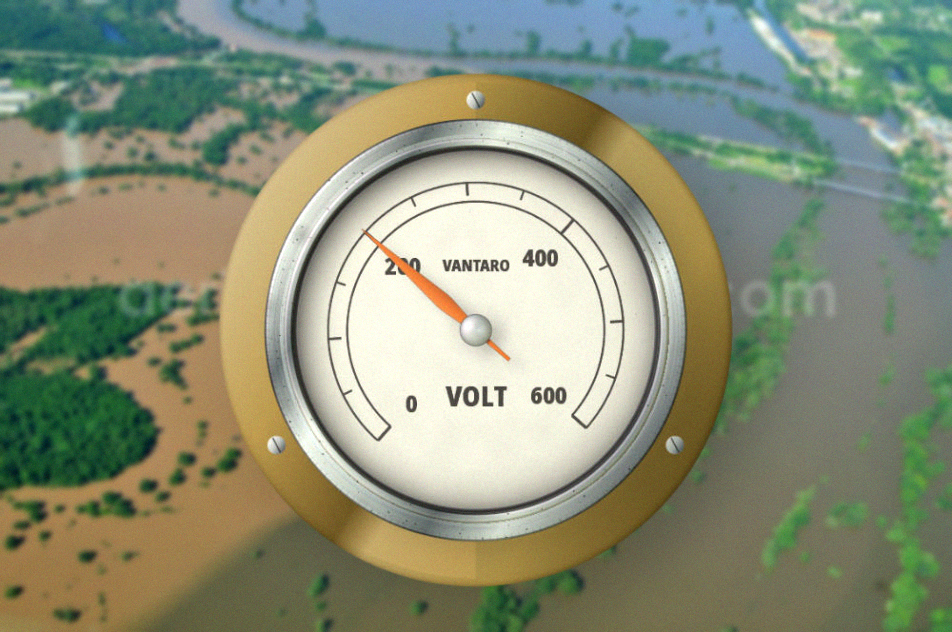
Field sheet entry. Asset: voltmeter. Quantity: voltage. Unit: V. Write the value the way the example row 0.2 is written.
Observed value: 200
